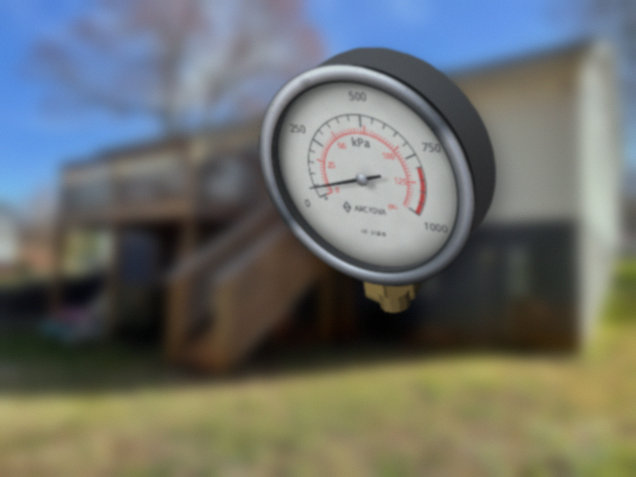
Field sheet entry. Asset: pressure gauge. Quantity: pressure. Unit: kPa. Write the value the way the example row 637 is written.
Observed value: 50
